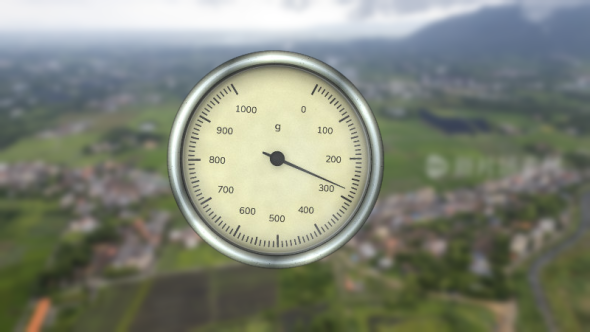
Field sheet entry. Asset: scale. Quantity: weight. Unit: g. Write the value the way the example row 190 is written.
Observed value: 280
